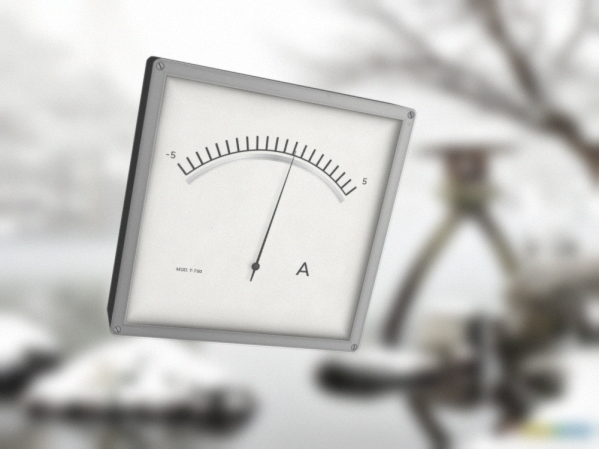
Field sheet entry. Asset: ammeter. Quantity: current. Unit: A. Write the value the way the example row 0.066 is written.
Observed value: 1
